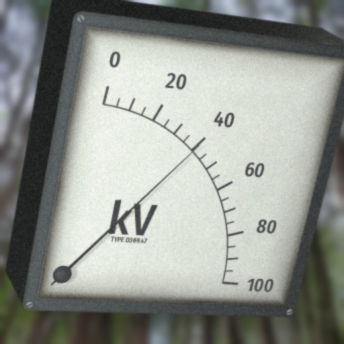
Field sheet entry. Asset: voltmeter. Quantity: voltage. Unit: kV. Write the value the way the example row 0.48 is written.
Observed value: 40
